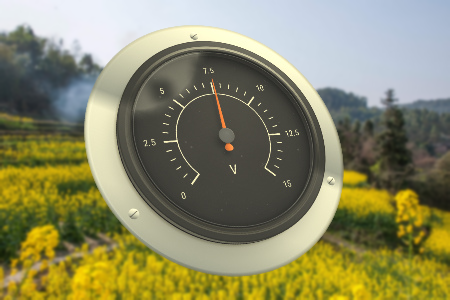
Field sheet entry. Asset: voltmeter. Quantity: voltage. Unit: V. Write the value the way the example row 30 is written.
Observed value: 7.5
